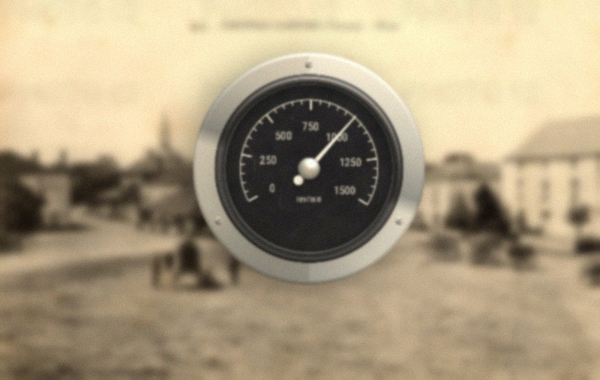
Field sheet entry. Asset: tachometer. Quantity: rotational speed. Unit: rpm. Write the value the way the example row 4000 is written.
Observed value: 1000
